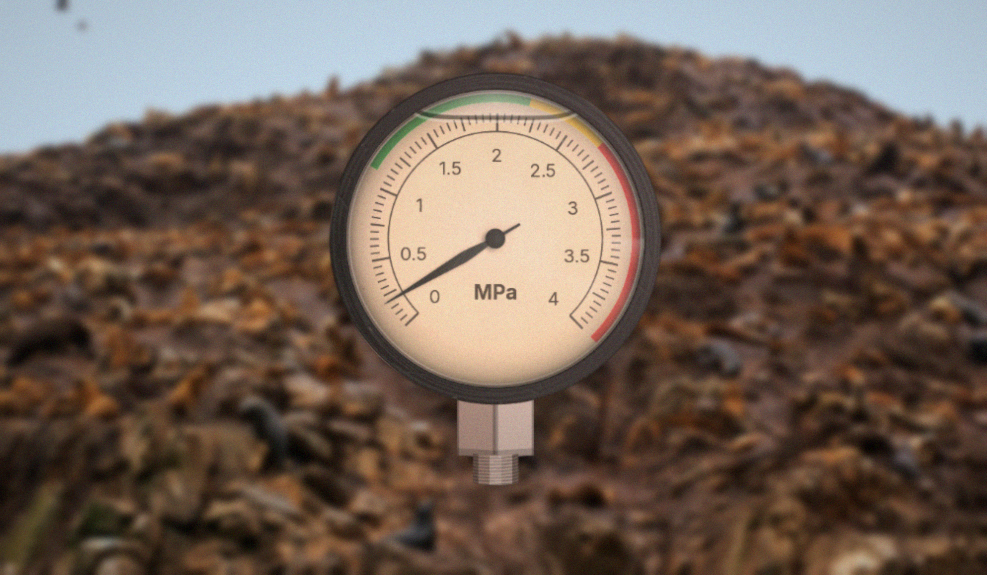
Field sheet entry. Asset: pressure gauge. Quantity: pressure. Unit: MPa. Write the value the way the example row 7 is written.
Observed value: 0.2
